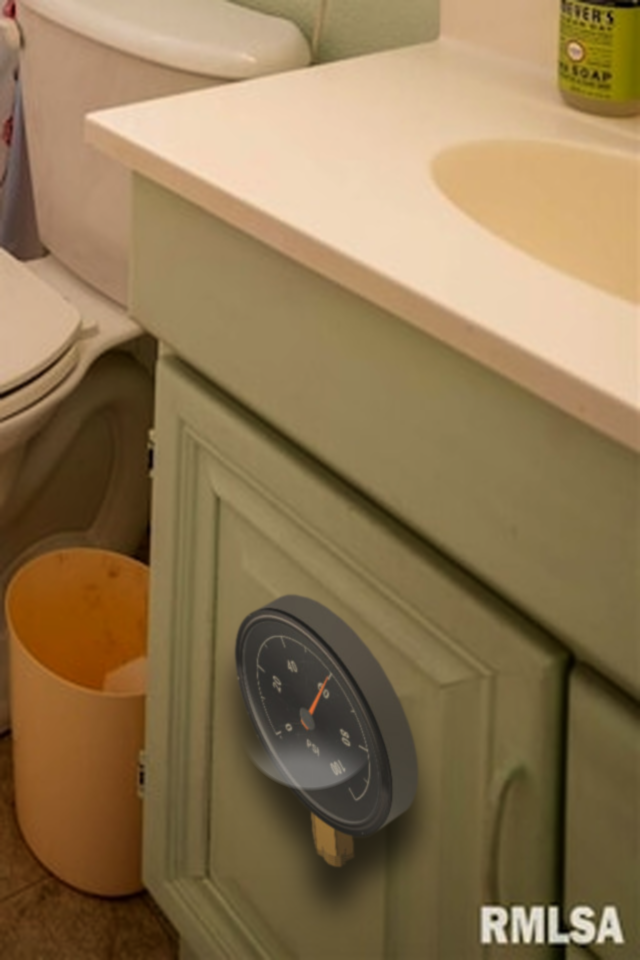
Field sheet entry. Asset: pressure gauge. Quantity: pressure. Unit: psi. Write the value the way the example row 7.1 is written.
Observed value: 60
